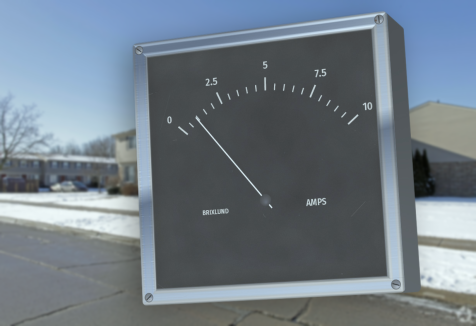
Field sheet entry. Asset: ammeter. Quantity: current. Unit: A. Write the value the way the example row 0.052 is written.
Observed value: 1
